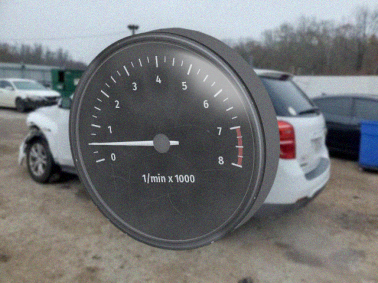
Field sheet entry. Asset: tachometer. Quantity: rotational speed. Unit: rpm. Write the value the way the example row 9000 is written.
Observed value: 500
